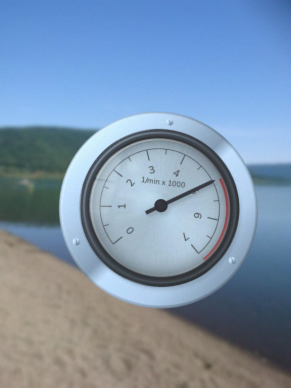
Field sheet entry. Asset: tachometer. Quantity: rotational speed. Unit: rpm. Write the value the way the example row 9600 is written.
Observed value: 5000
